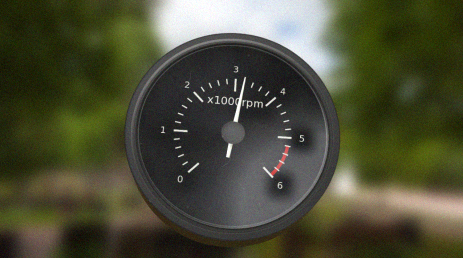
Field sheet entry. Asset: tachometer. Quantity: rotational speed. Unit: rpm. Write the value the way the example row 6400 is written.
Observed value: 3200
